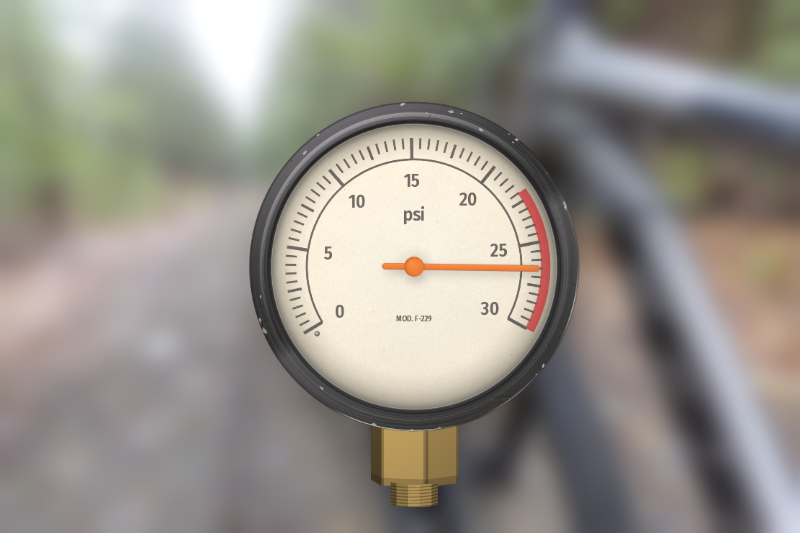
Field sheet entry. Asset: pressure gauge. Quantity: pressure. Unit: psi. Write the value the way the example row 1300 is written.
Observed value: 26.5
